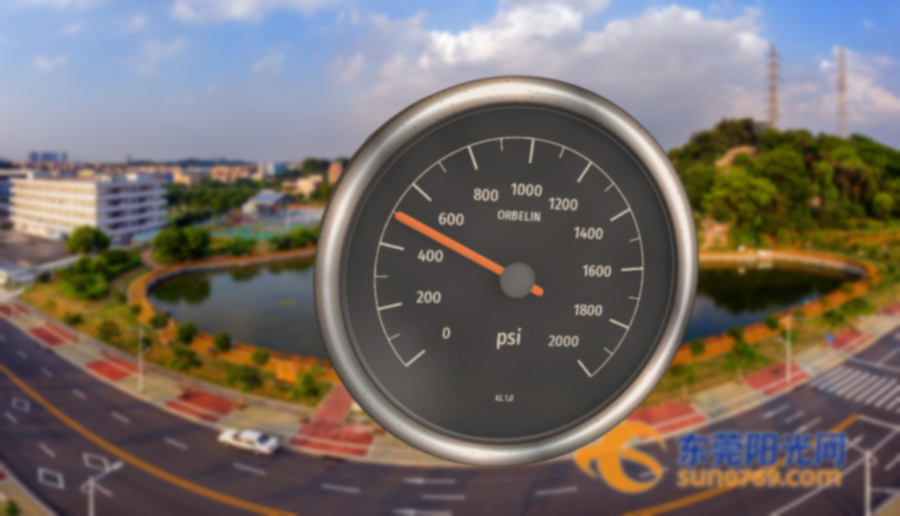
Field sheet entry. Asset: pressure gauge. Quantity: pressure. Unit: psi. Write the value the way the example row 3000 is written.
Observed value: 500
